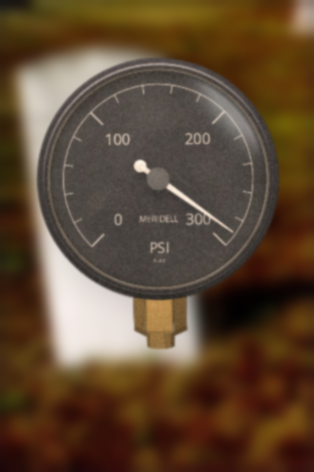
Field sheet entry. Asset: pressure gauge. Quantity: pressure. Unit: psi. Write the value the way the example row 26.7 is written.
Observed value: 290
